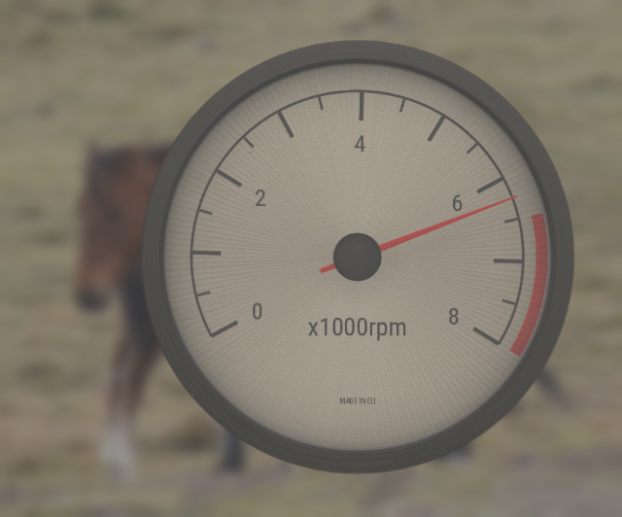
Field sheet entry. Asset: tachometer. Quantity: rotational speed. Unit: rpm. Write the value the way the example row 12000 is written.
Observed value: 6250
